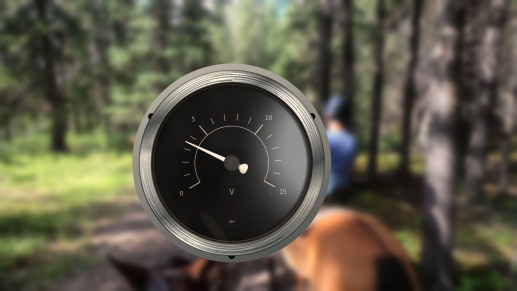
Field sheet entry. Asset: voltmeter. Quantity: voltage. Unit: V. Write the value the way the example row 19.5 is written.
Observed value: 3.5
